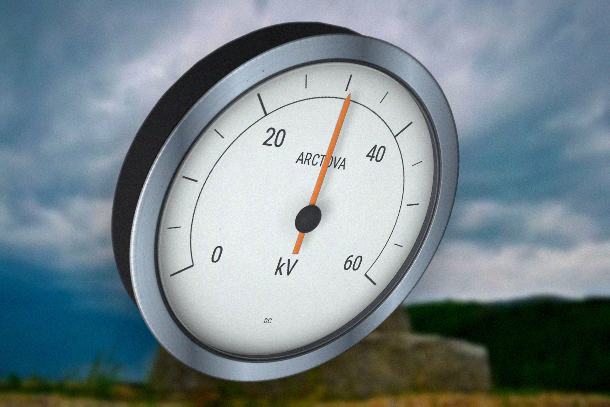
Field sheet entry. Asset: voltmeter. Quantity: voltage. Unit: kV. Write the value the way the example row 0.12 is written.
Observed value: 30
